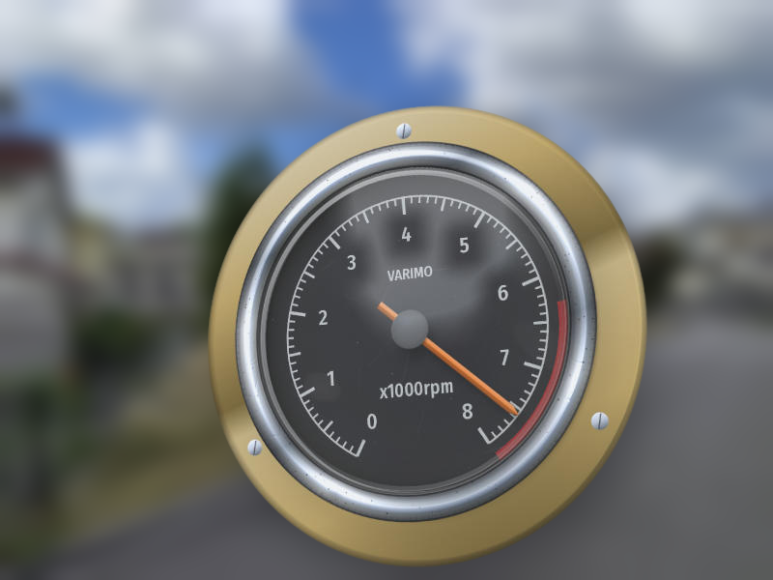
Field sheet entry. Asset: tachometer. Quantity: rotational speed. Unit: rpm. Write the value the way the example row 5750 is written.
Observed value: 7550
